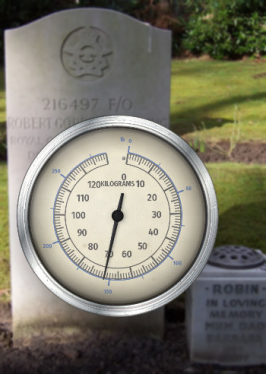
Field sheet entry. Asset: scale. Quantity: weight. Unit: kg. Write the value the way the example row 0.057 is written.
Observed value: 70
